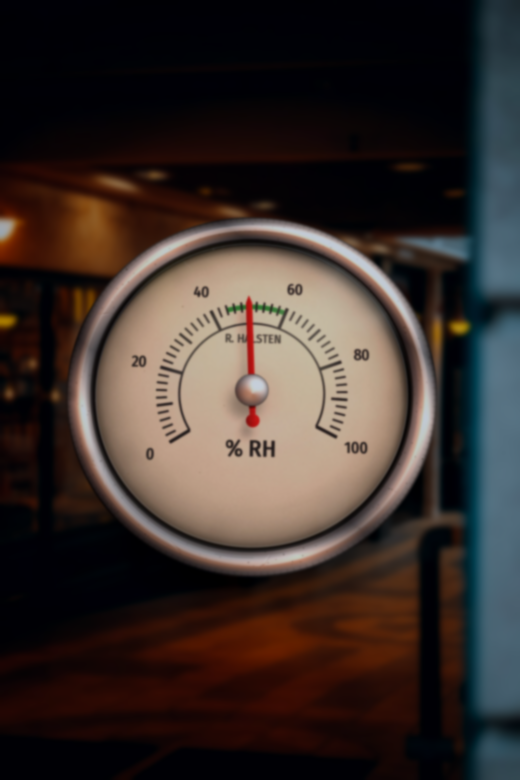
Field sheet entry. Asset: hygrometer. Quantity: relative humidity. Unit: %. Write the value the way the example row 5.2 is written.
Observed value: 50
